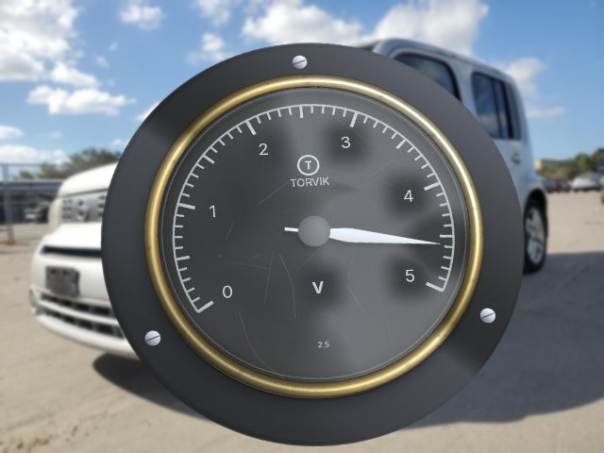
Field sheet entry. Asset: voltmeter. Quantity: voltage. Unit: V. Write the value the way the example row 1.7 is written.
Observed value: 4.6
